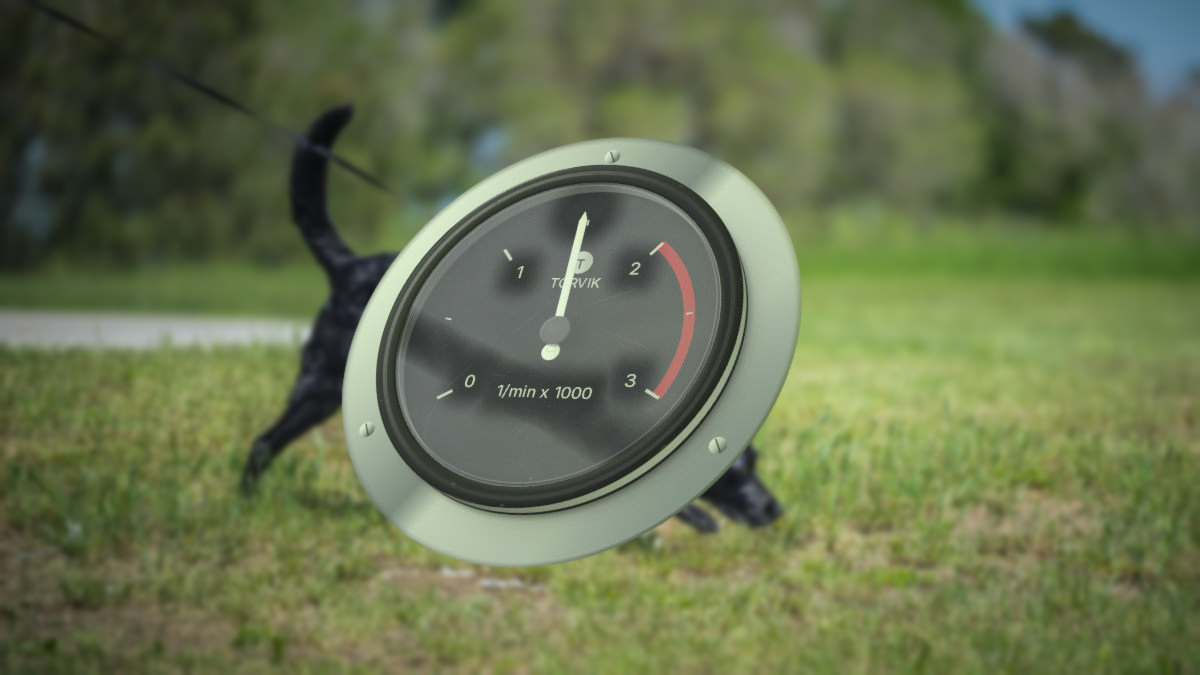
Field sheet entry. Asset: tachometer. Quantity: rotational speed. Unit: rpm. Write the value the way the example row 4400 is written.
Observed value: 1500
